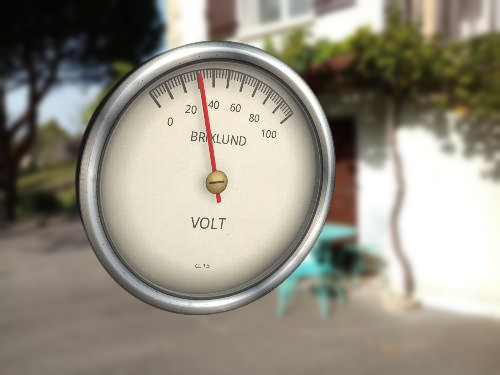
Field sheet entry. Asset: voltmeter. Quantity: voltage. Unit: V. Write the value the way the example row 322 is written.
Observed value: 30
